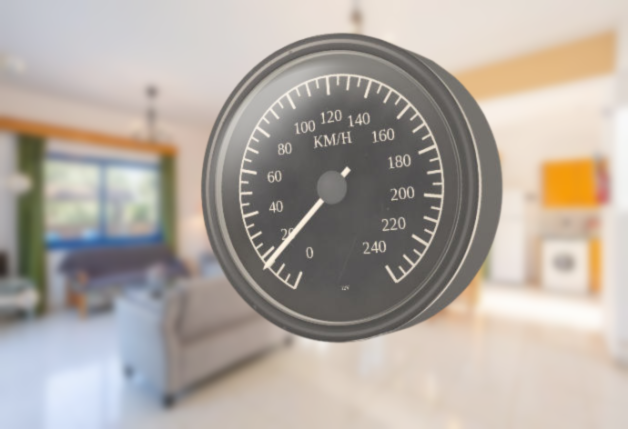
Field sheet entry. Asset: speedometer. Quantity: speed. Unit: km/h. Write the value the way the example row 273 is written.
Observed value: 15
